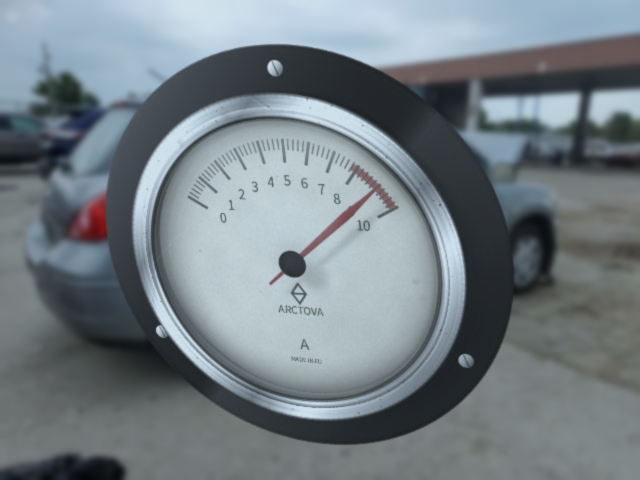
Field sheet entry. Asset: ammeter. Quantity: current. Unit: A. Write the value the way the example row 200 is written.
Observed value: 9
